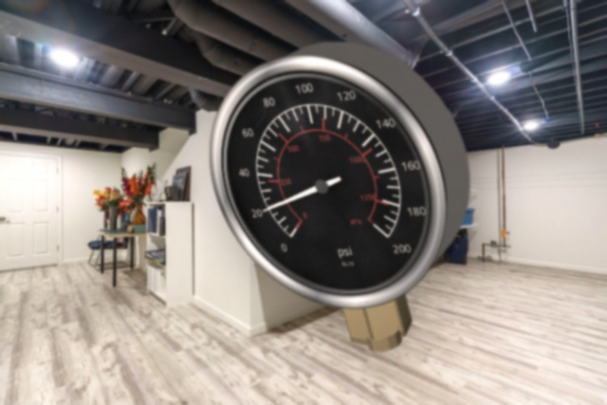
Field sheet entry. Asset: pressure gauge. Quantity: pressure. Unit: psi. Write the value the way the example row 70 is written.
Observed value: 20
